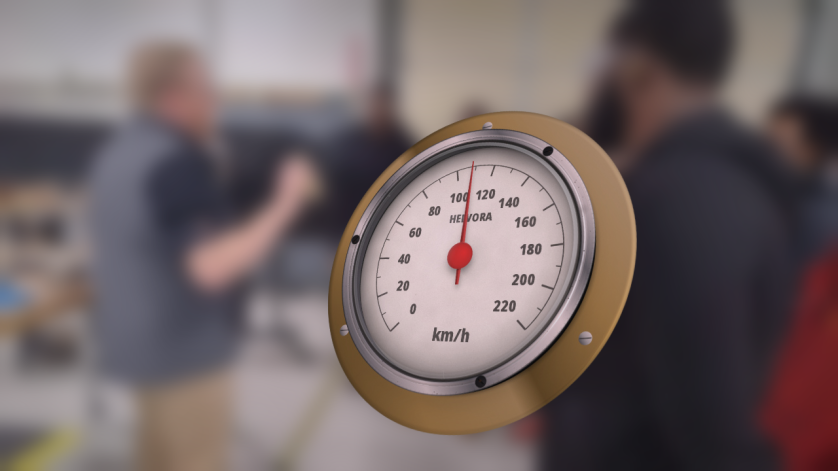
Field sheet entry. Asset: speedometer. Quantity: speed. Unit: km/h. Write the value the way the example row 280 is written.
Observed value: 110
